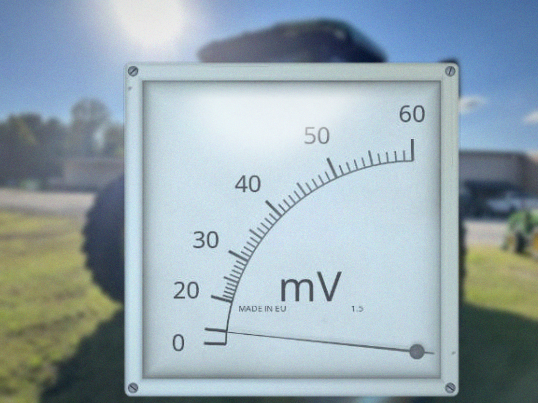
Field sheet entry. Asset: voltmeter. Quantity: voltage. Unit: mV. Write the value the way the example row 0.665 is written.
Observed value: 10
